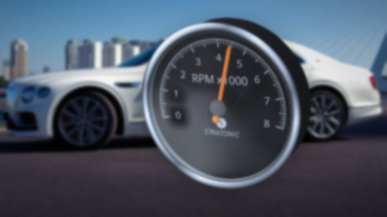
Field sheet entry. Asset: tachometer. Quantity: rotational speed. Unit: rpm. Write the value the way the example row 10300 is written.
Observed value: 4500
